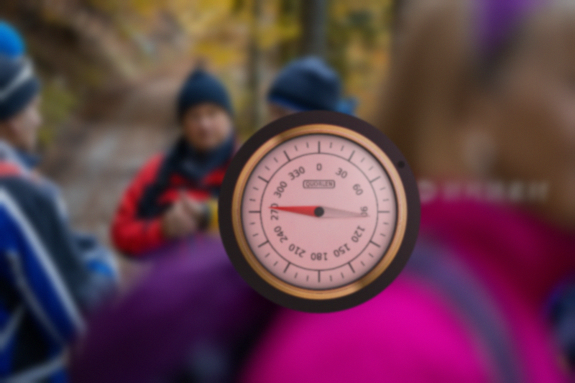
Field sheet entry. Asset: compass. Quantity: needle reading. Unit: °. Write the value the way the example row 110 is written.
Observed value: 275
